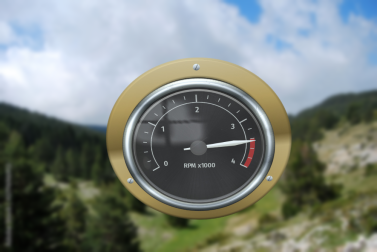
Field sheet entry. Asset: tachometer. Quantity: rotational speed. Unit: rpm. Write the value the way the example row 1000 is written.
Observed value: 3400
